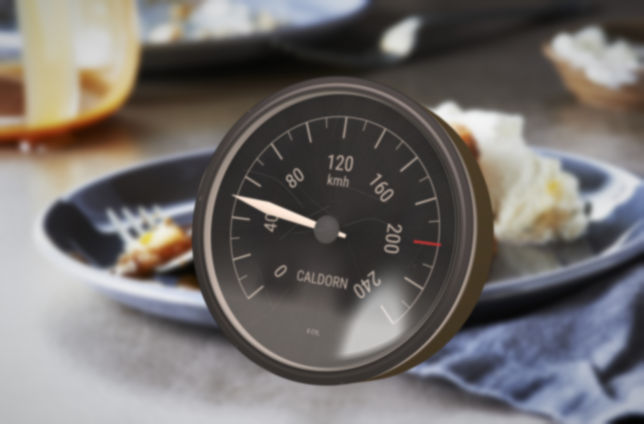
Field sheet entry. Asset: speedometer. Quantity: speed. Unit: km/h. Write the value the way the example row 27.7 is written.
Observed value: 50
